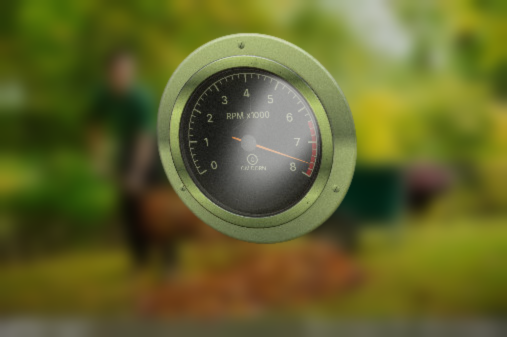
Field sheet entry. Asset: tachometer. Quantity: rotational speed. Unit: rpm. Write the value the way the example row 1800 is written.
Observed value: 7600
